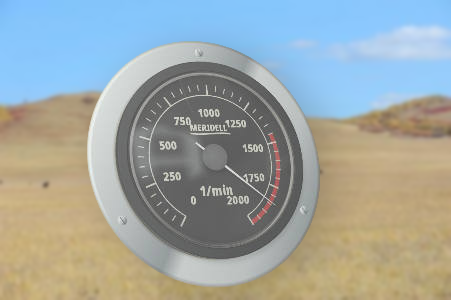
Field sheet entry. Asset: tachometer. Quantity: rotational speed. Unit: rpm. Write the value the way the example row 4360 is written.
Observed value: 1850
